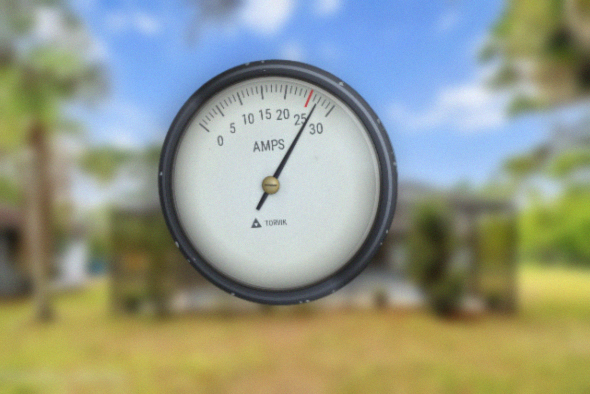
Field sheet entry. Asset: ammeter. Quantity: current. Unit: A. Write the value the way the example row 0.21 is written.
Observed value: 27
